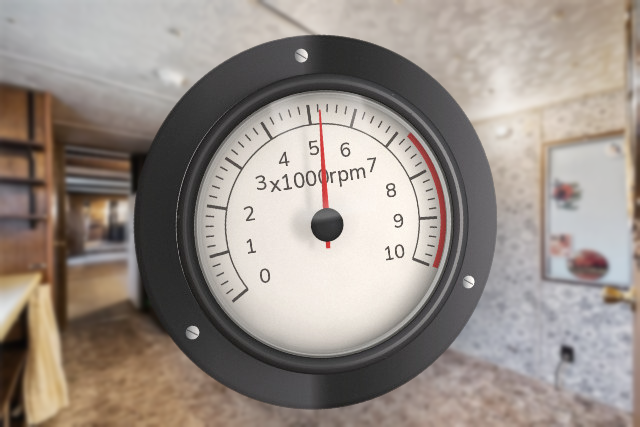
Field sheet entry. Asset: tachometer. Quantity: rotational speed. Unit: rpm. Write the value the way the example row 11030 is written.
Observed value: 5200
